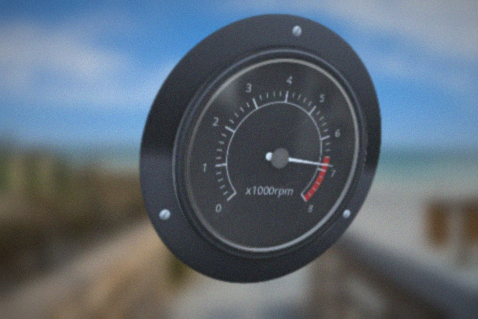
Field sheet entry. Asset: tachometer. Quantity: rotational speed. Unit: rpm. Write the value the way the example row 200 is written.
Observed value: 6800
